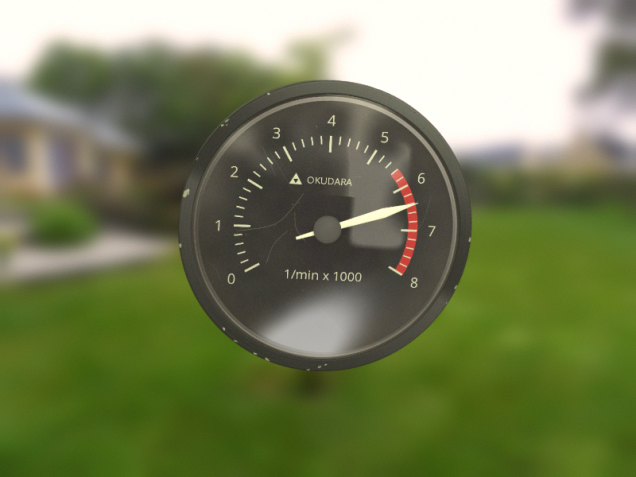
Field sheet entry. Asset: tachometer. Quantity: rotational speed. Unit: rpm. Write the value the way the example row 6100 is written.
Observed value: 6400
